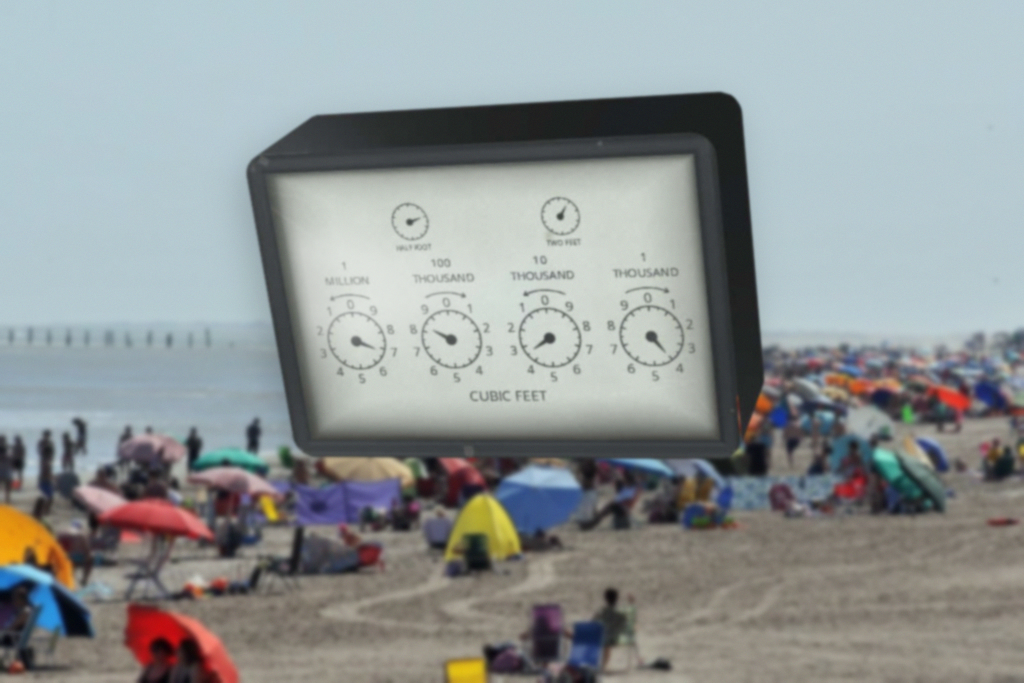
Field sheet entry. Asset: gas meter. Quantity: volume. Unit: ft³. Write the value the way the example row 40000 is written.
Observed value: 683400
